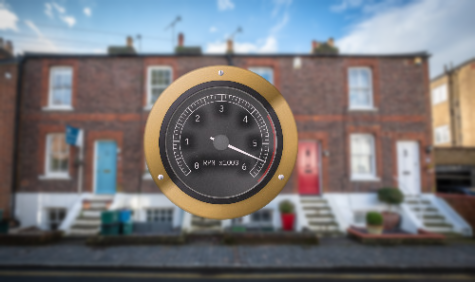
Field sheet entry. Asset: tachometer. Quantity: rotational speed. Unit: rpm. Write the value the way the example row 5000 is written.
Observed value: 5500
